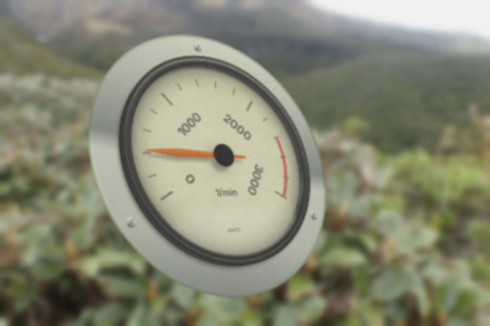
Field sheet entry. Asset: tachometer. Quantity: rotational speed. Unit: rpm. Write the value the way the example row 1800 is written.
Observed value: 400
